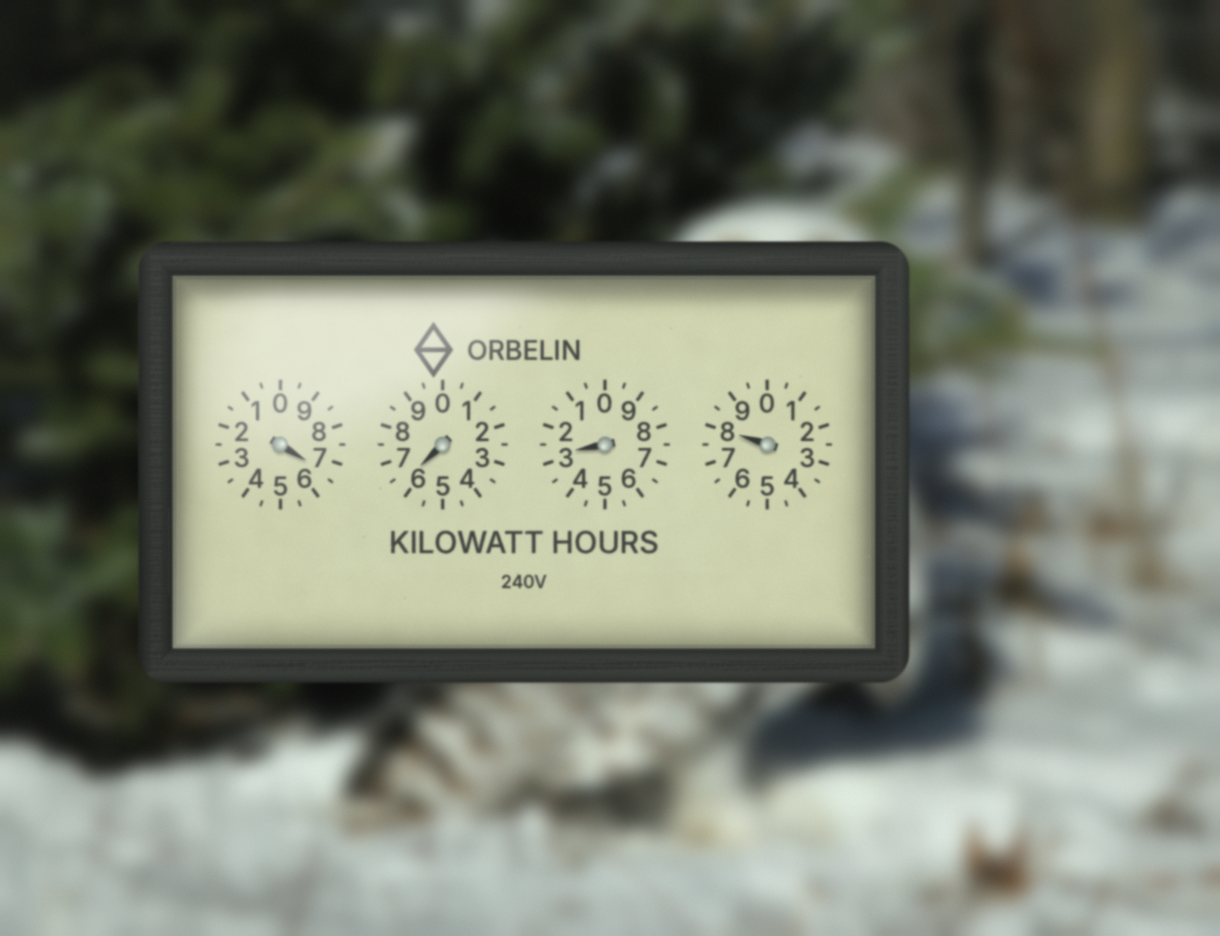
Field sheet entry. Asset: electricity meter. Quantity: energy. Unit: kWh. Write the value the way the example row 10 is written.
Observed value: 6628
